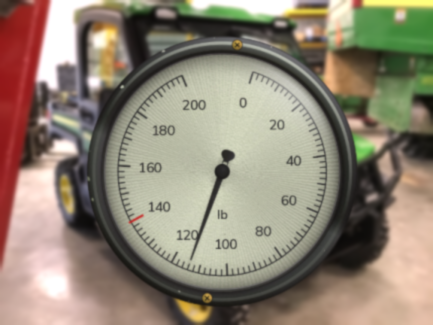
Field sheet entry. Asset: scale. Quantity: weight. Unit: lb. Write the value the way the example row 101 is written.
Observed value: 114
